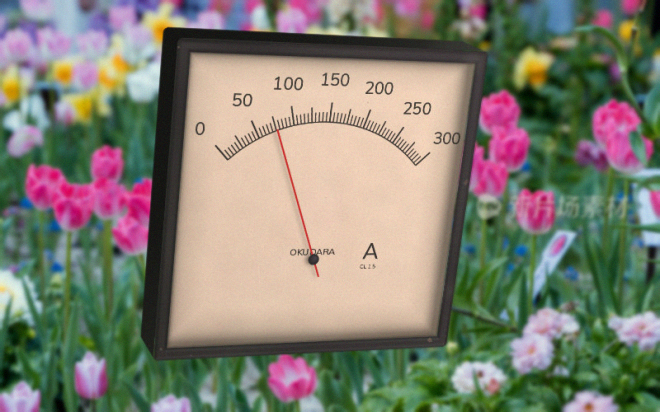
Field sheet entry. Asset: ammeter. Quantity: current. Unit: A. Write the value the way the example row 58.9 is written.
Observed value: 75
